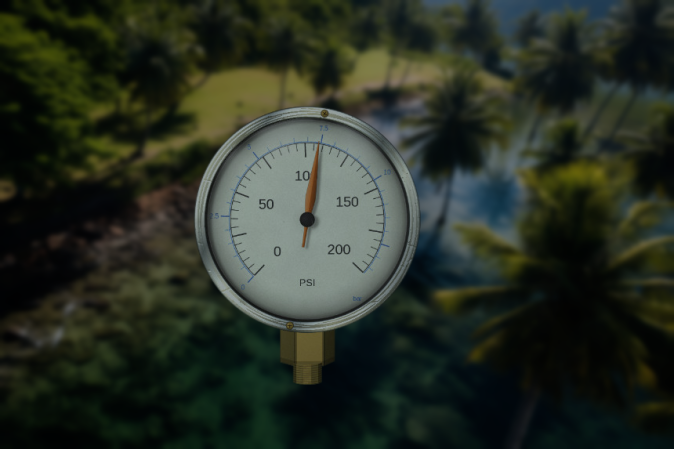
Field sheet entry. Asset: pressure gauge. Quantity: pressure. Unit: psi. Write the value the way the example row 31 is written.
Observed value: 107.5
